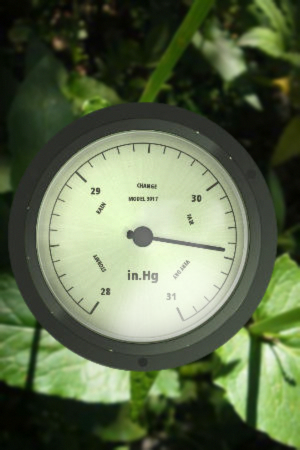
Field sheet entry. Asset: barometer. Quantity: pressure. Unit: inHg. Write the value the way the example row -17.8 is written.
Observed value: 30.45
